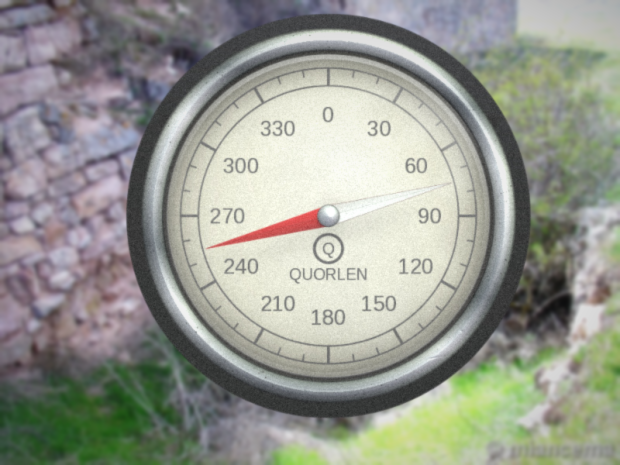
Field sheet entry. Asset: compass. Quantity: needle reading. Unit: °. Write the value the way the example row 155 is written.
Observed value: 255
